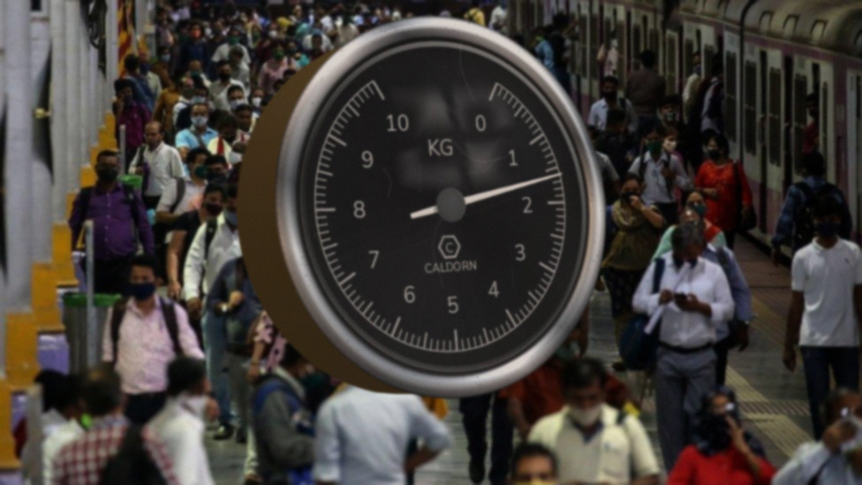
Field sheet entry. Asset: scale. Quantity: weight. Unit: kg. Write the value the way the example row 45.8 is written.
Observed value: 1.6
